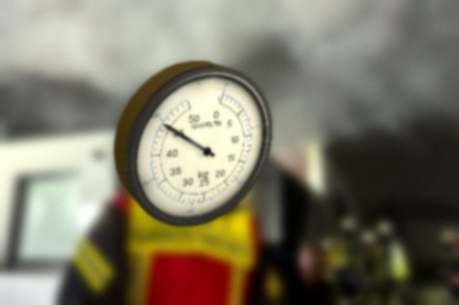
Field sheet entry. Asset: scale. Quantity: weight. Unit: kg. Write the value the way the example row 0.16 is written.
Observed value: 45
